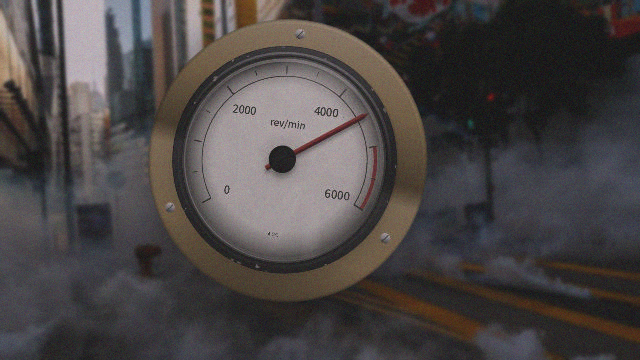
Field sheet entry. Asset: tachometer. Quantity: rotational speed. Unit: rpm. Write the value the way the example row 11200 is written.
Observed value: 4500
